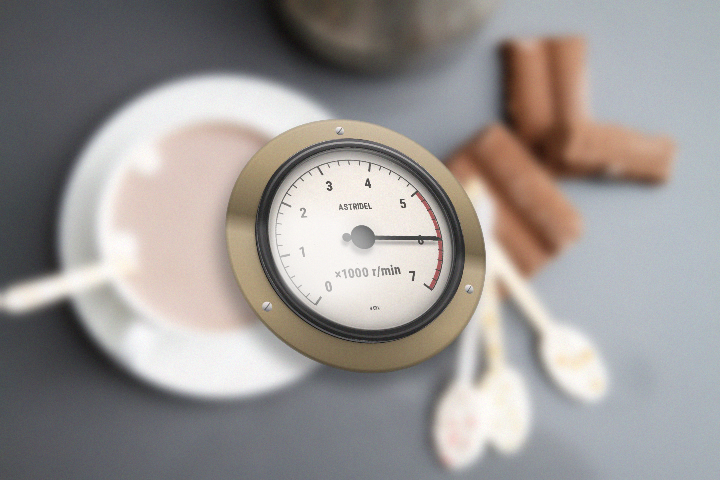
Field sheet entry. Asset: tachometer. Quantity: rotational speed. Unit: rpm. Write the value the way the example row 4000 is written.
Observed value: 6000
